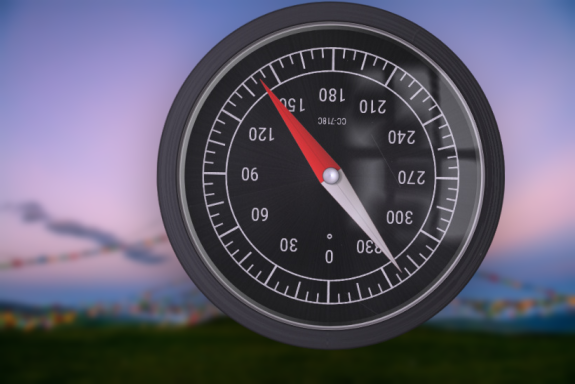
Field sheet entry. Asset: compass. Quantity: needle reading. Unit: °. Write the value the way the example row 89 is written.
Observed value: 142.5
